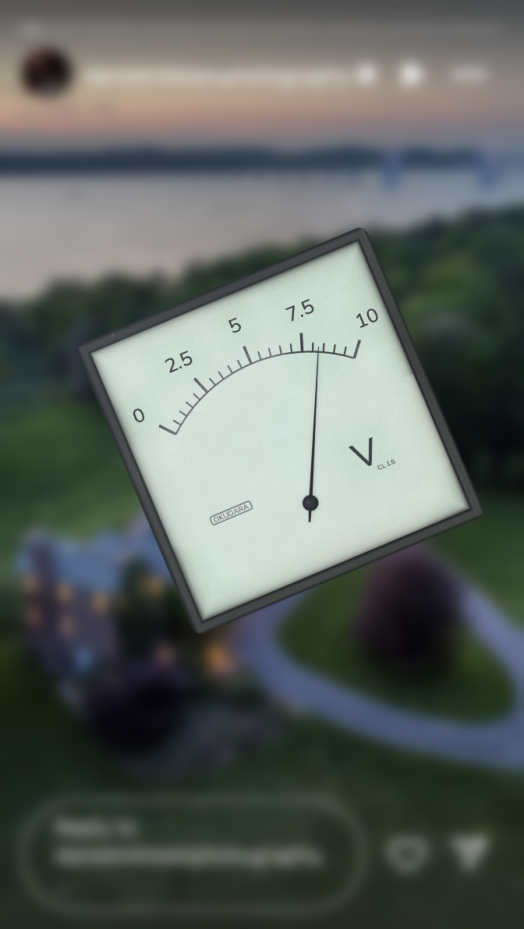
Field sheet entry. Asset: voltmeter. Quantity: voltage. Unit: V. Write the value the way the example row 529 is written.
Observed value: 8.25
